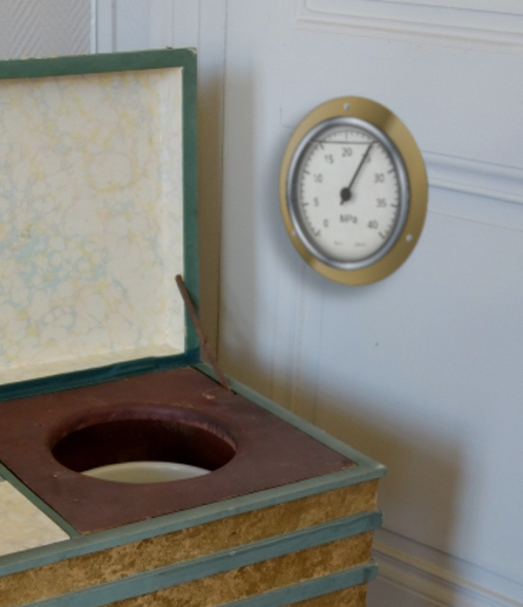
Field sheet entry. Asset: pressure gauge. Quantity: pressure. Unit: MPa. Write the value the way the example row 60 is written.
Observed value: 25
